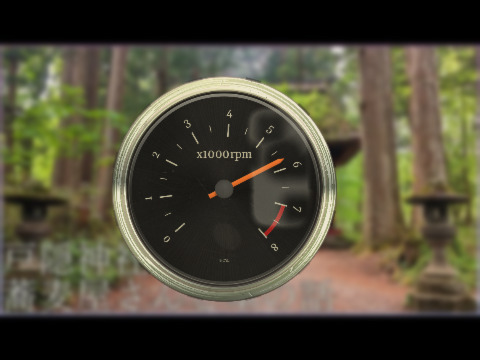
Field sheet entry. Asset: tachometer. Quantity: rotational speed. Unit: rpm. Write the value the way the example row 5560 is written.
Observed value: 5750
